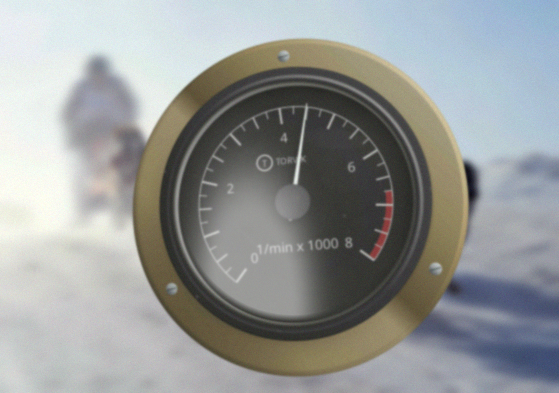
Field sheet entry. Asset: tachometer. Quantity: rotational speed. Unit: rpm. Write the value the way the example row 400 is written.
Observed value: 4500
